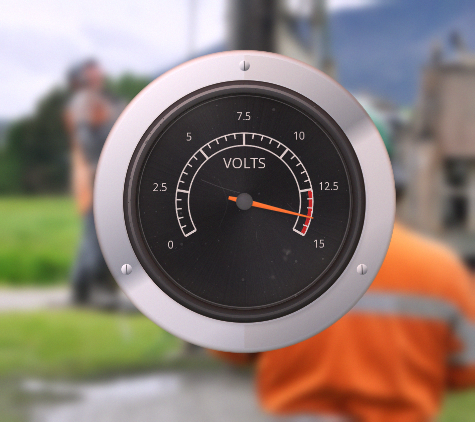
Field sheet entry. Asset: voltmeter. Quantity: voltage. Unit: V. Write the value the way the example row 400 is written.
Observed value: 14
